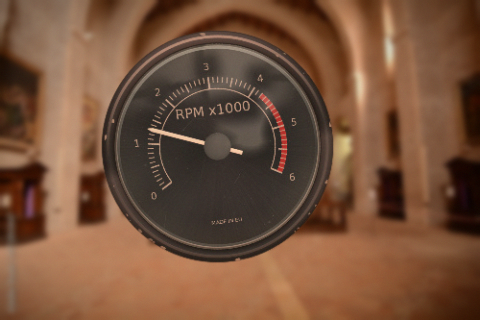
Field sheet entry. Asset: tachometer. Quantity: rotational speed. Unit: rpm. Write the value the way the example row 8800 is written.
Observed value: 1300
